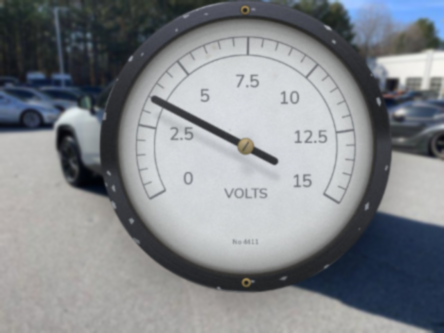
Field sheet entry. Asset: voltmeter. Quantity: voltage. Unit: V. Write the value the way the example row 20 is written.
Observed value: 3.5
